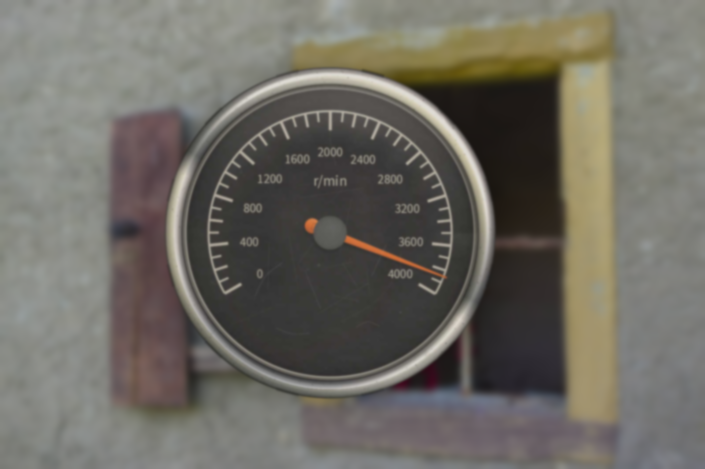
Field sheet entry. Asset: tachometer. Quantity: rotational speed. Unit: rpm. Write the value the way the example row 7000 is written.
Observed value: 3850
